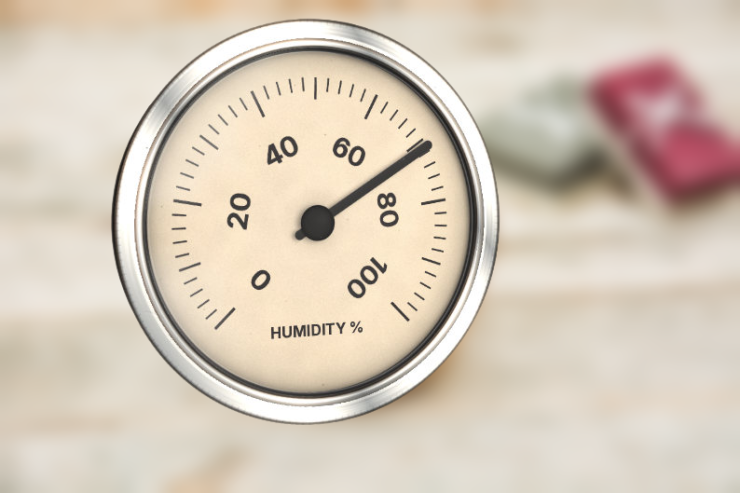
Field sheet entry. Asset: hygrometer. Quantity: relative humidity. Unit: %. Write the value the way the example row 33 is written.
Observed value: 71
